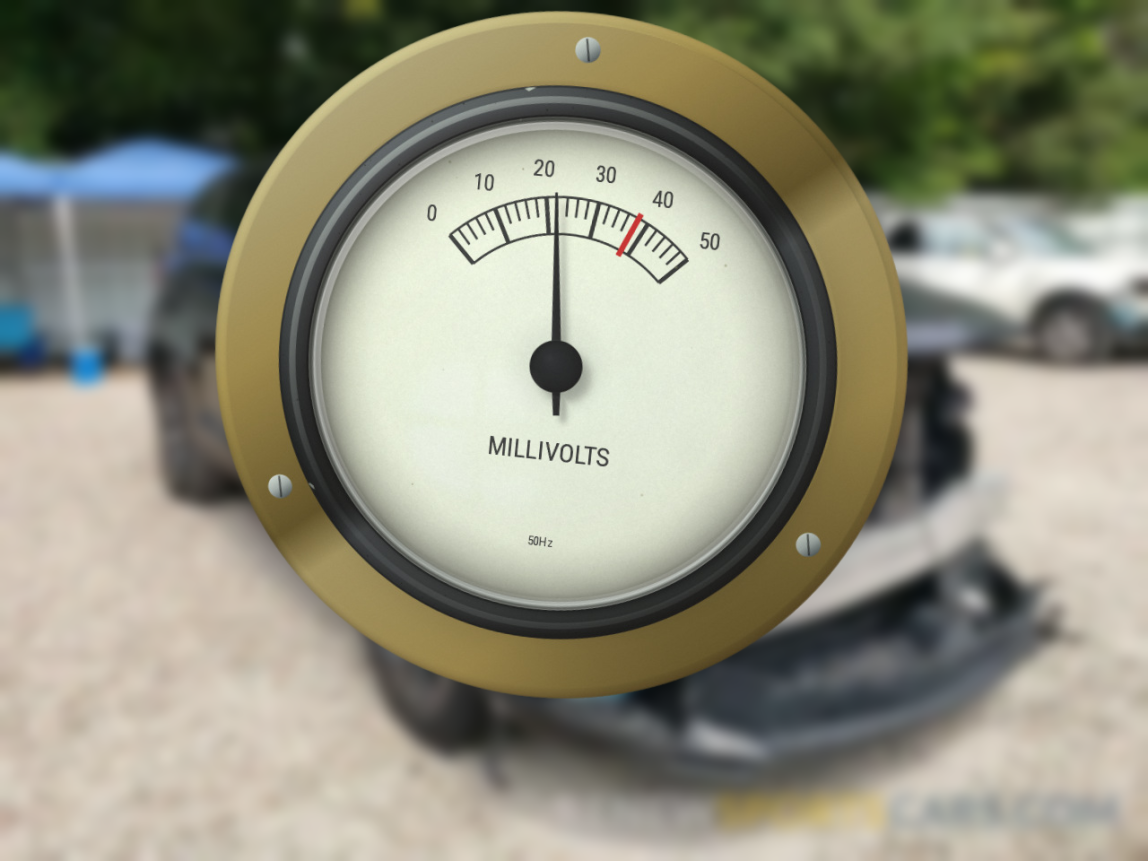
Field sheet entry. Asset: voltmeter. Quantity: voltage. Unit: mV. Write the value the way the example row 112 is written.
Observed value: 22
